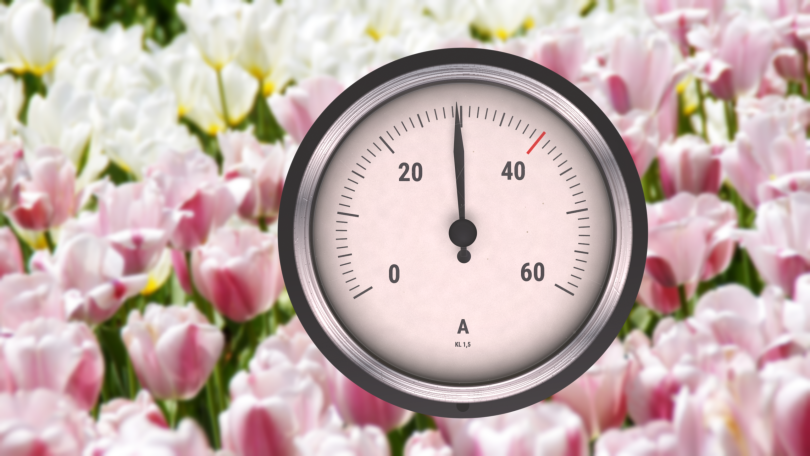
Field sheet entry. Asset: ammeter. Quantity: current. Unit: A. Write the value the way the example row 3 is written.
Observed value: 29.5
